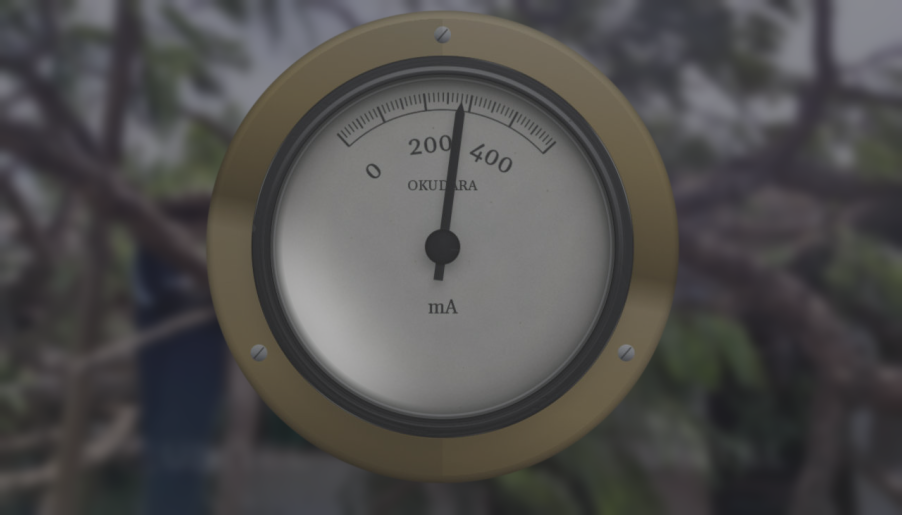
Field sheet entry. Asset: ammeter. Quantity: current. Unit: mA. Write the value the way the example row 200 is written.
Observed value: 280
